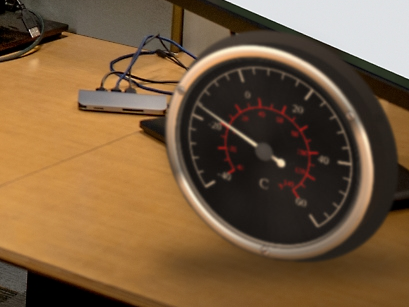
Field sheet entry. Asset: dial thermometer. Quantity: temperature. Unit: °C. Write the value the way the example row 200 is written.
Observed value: -16
